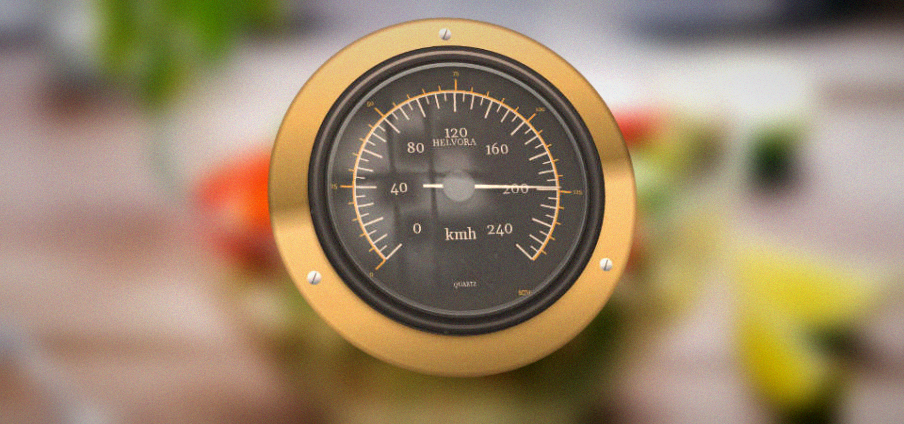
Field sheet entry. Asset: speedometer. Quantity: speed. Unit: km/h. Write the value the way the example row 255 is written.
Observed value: 200
